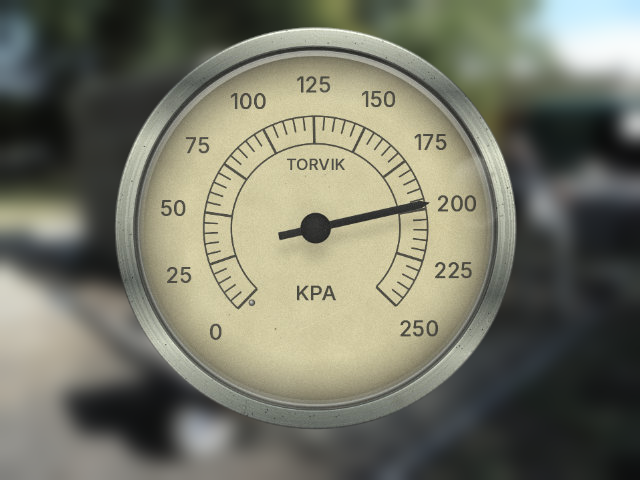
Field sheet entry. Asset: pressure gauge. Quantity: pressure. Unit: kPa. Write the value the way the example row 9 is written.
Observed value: 197.5
